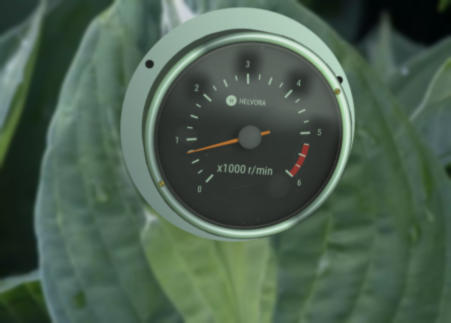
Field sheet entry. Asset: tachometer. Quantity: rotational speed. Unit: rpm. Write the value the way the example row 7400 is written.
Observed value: 750
